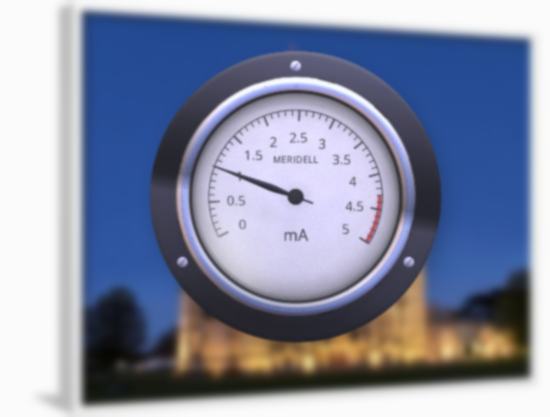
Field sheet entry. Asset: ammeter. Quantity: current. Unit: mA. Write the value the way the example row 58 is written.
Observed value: 1
